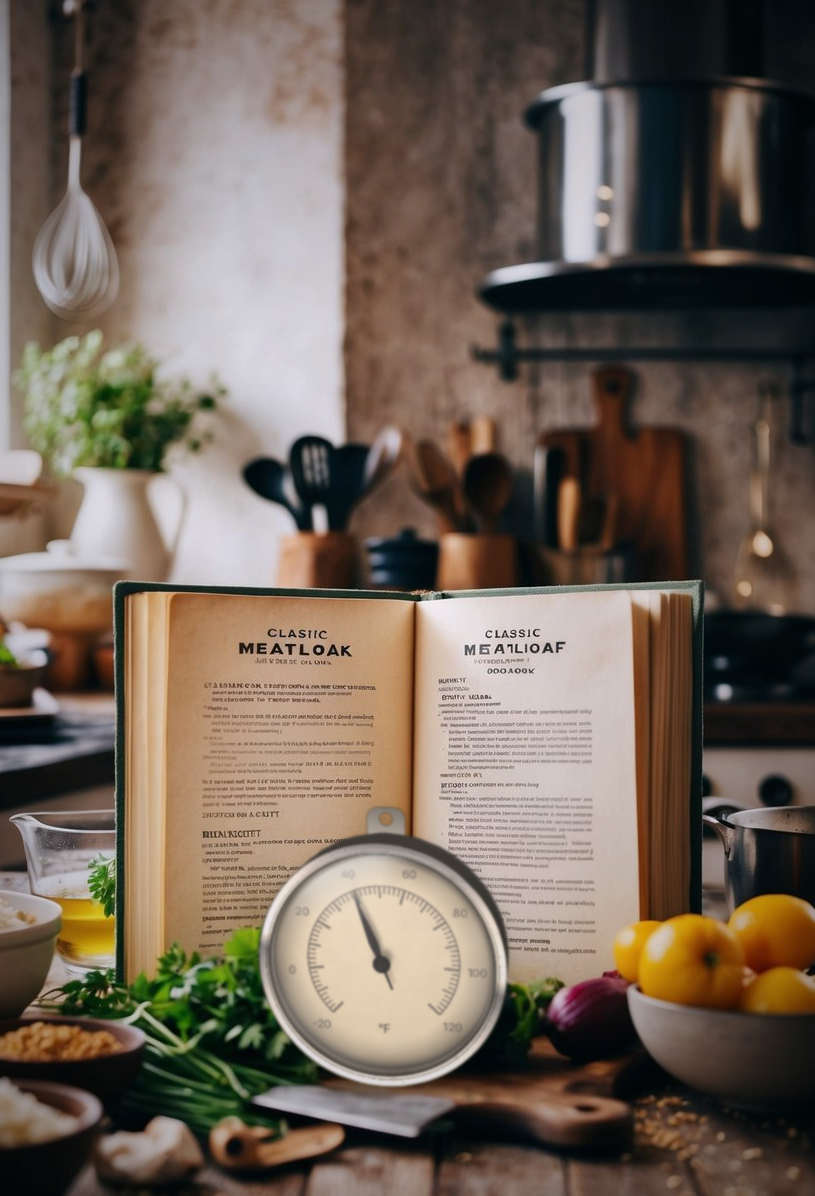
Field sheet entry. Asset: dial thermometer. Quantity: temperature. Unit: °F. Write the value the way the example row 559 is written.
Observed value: 40
